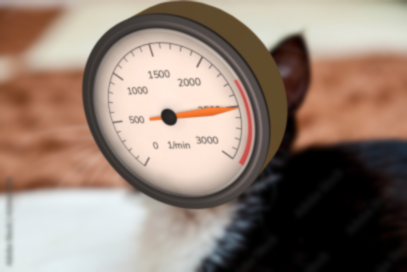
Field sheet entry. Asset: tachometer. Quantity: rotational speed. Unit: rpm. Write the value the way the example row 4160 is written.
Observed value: 2500
